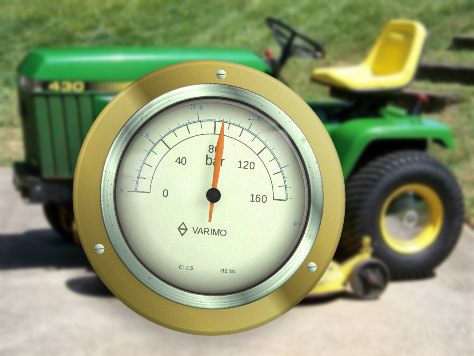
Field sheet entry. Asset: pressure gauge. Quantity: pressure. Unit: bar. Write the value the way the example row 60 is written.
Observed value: 85
